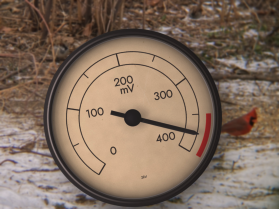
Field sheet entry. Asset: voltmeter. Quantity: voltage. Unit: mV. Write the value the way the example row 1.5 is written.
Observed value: 375
